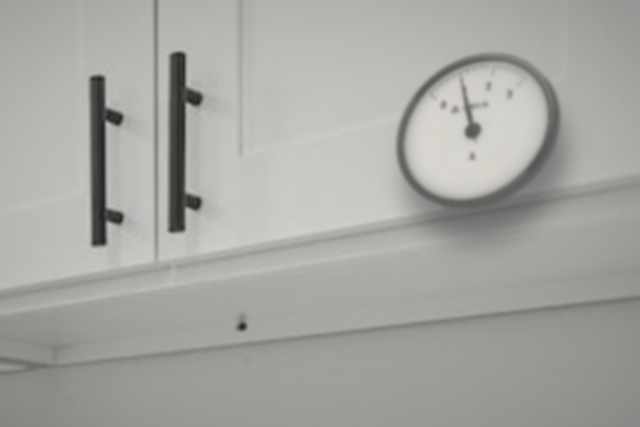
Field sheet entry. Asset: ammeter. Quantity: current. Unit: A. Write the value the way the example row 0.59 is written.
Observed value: 1
